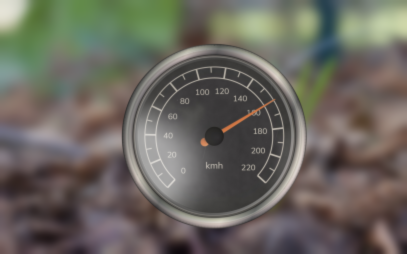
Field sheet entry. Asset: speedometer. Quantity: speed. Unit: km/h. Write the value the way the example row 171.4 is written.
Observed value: 160
